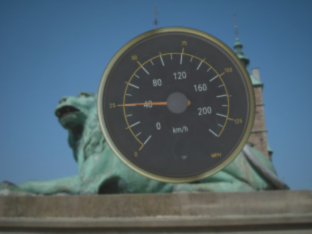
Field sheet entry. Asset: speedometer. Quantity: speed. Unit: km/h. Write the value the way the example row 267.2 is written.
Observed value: 40
